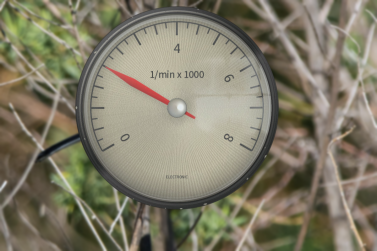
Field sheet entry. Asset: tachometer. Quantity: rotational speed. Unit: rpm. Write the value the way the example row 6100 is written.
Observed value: 2000
